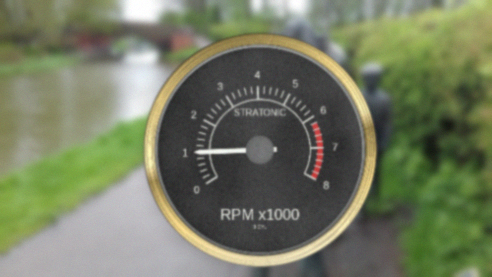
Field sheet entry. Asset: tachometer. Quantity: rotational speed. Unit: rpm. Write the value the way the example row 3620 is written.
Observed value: 1000
